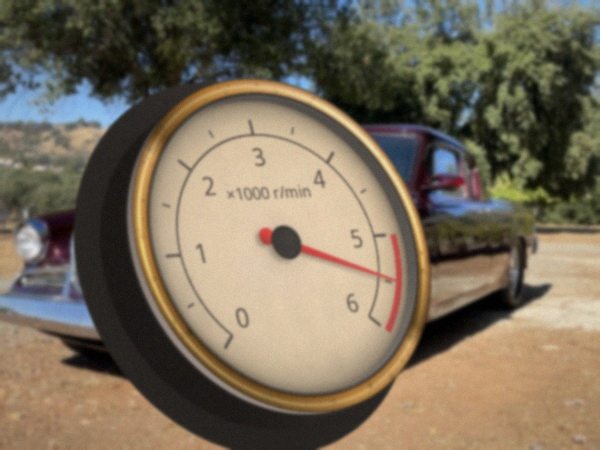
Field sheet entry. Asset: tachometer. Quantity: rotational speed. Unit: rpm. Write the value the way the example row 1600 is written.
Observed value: 5500
